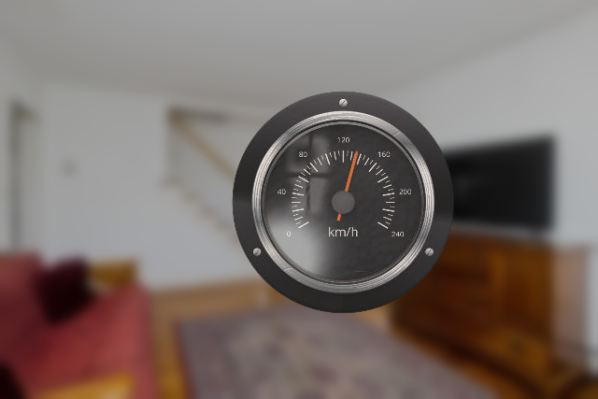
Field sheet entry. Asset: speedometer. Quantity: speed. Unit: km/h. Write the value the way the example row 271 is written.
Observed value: 135
